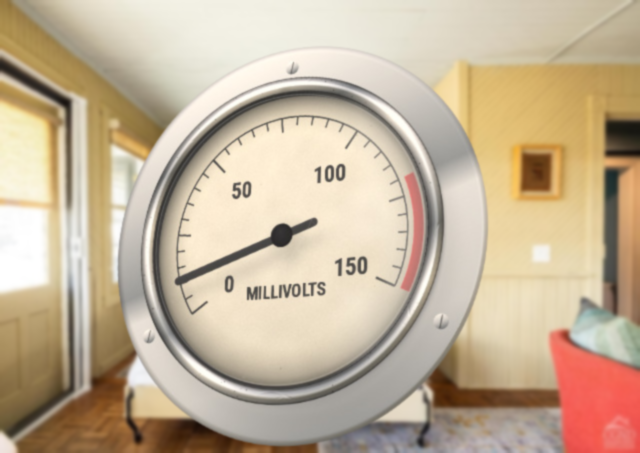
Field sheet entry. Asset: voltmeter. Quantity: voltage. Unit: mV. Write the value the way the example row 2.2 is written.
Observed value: 10
